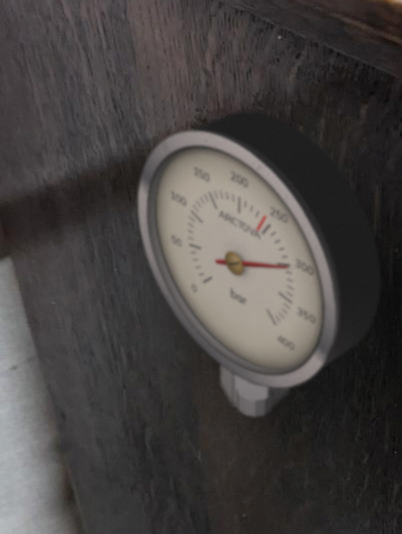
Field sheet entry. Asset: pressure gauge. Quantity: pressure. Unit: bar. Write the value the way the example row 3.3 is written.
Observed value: 300
